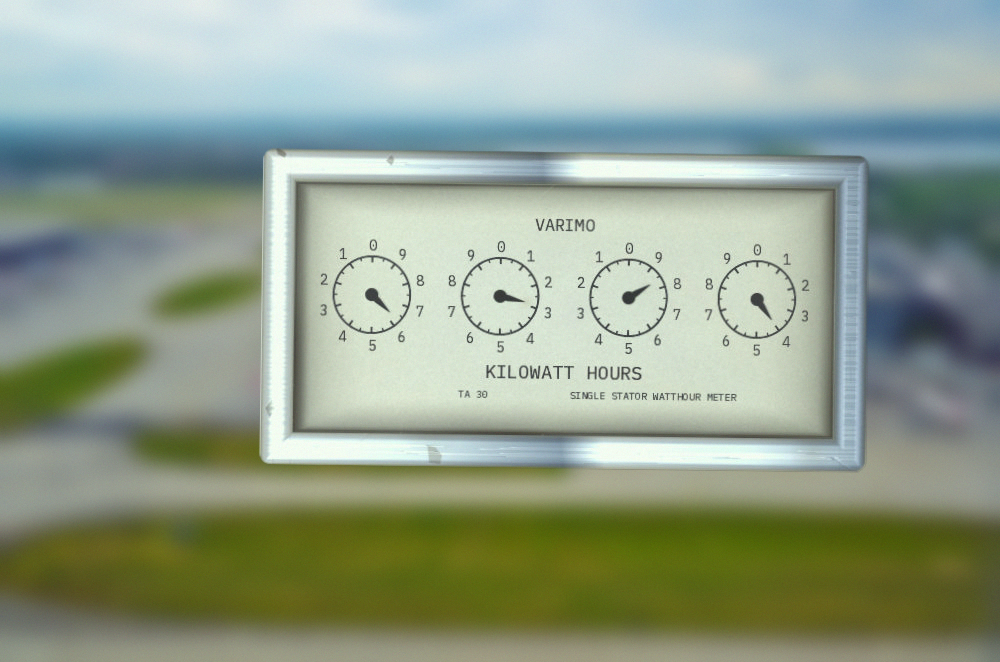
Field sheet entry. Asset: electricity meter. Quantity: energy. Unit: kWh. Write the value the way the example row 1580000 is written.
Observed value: 6284
